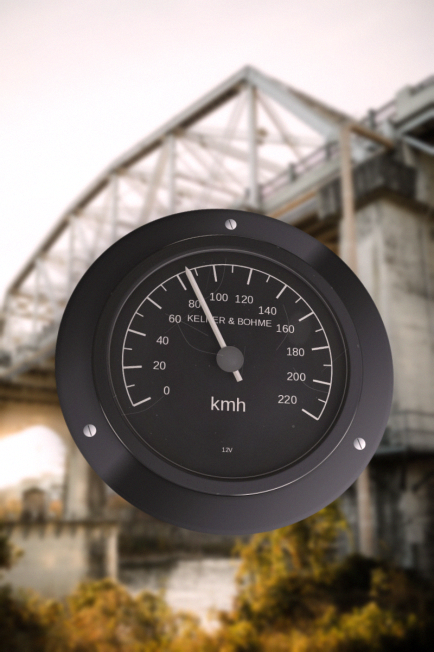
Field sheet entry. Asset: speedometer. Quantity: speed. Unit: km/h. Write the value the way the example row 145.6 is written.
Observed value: 85
